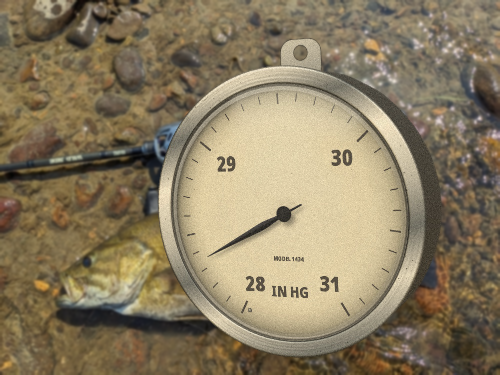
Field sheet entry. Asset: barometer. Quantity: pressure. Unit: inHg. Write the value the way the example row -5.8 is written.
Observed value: 28.35
